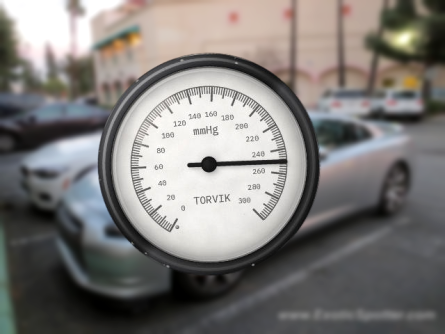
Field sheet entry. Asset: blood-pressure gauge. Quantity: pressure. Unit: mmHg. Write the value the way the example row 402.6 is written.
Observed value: 250
